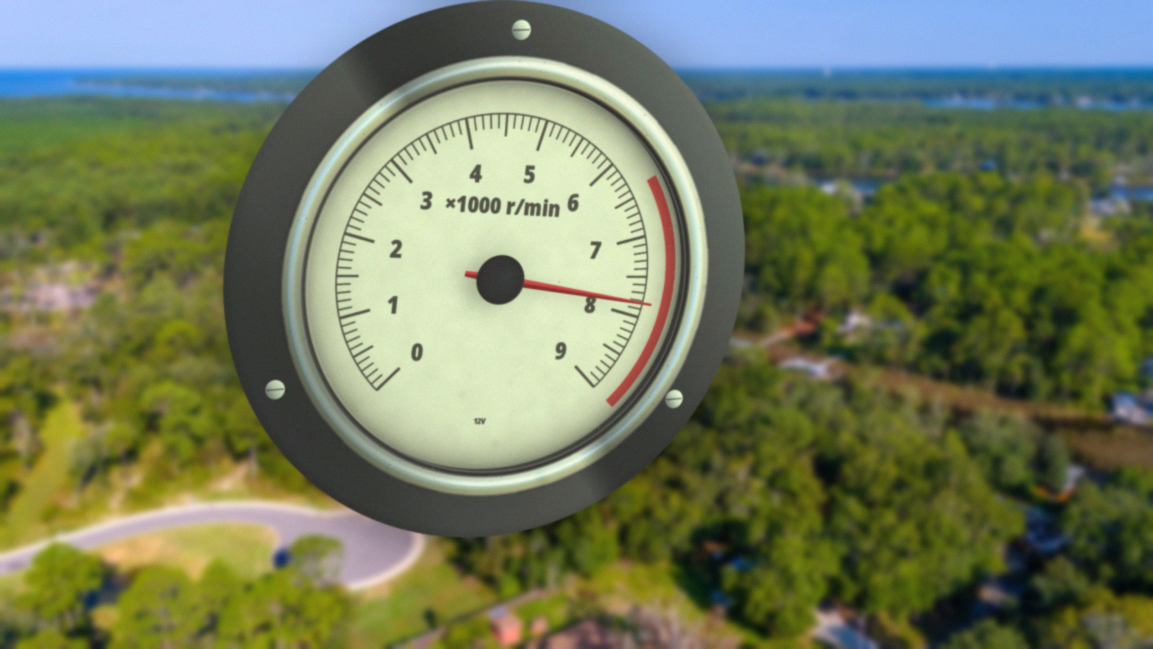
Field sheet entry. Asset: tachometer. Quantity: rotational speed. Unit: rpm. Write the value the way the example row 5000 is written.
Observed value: 7800
